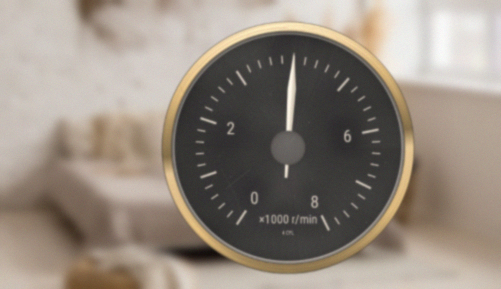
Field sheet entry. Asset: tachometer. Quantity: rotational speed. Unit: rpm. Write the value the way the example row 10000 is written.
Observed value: 4000
